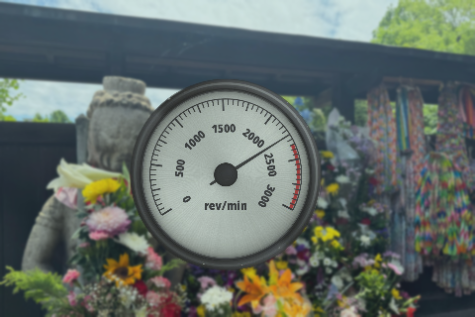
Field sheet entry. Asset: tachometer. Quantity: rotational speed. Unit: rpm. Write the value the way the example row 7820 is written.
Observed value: 2250
